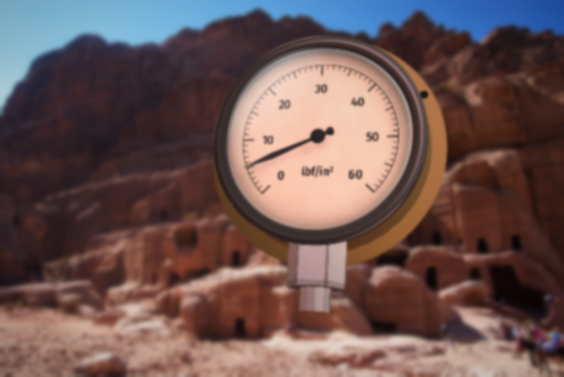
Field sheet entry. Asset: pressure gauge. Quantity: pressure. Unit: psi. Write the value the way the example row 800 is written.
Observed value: 5
